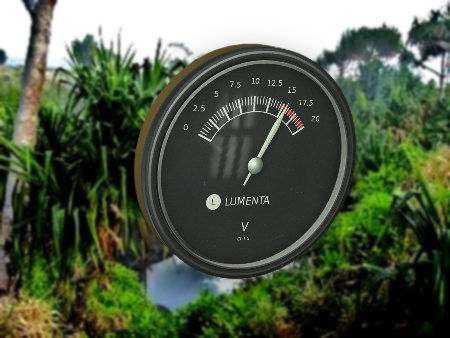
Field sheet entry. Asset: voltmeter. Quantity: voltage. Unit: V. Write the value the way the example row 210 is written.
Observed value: 15
